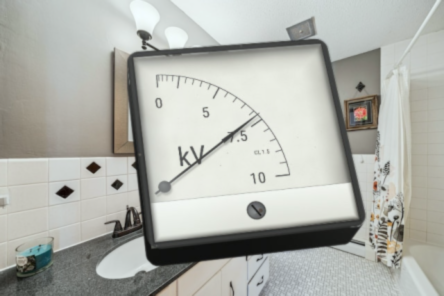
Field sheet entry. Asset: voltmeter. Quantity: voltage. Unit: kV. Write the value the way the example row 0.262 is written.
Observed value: 7.25
